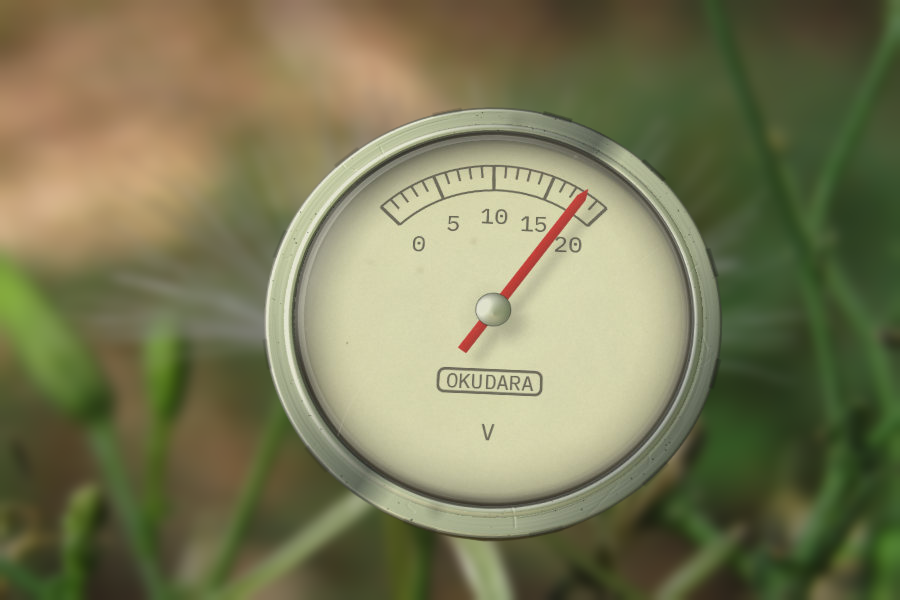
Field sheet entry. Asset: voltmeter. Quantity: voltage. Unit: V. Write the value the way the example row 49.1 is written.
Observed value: 18
